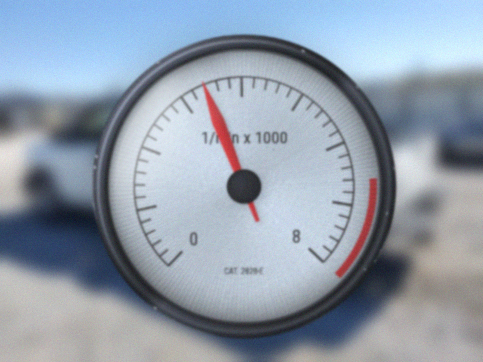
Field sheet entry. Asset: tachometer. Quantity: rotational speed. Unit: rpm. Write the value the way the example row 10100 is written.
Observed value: 3400
